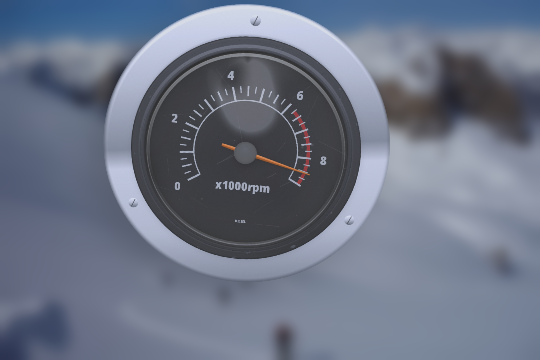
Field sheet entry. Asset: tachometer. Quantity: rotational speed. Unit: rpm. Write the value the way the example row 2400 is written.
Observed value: 8500
